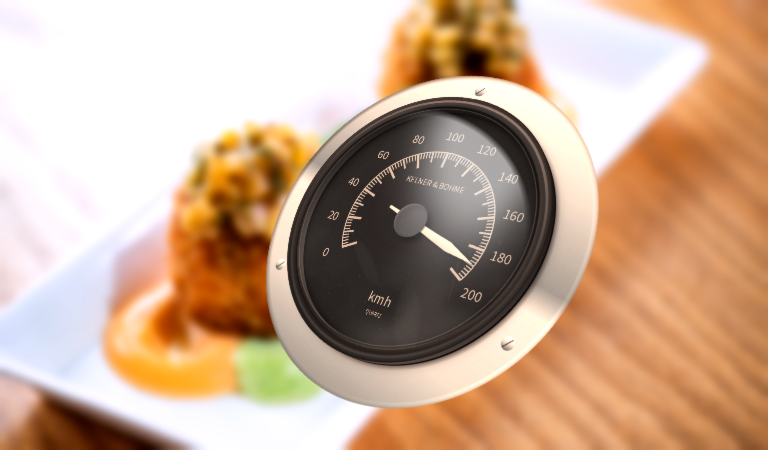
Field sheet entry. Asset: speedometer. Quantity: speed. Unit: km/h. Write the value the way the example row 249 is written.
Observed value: 190
